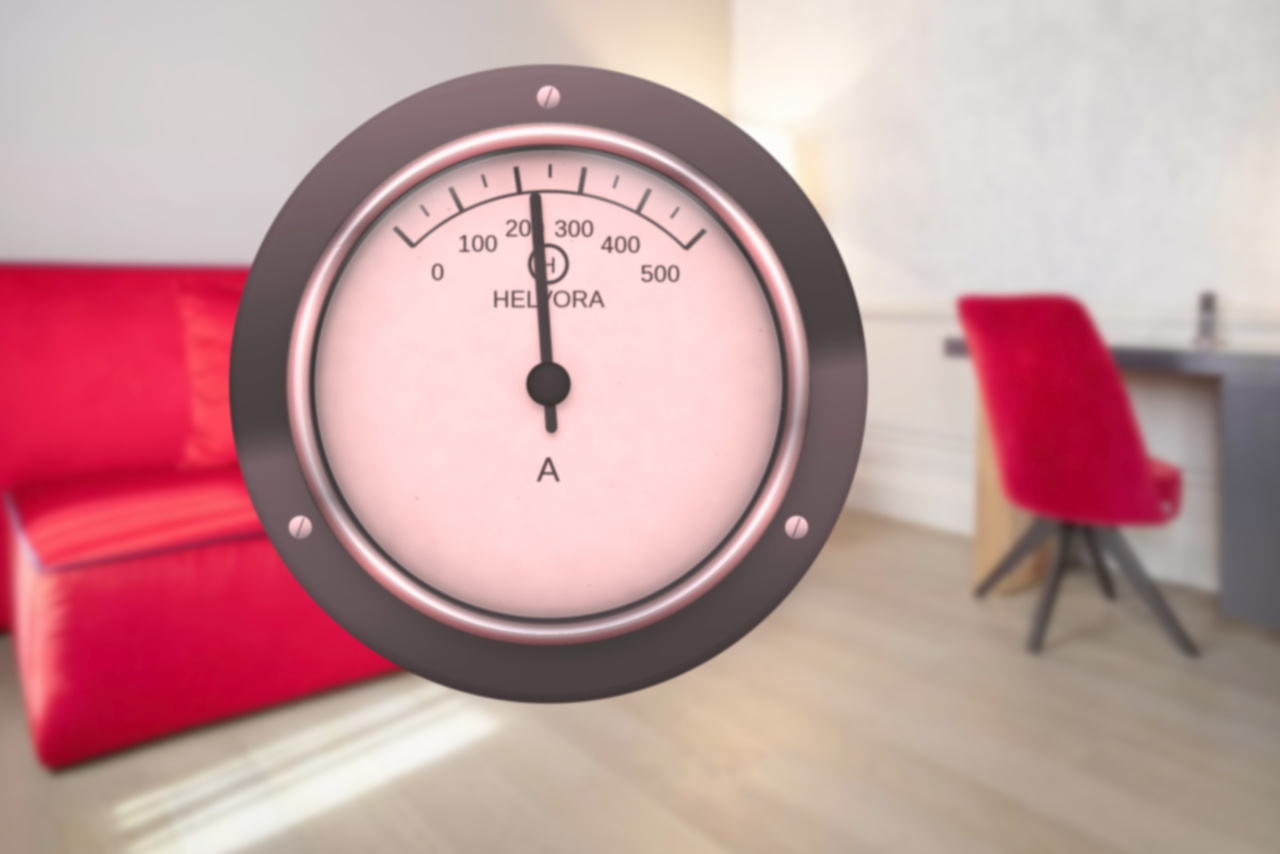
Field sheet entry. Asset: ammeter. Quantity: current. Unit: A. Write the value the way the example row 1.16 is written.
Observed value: 225
